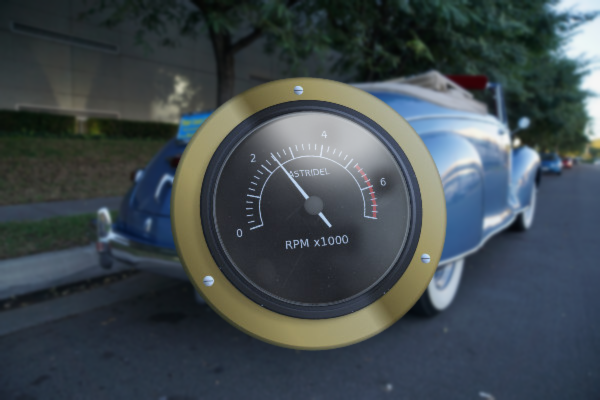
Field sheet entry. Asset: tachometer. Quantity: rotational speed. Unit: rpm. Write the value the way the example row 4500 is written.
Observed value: 2400
